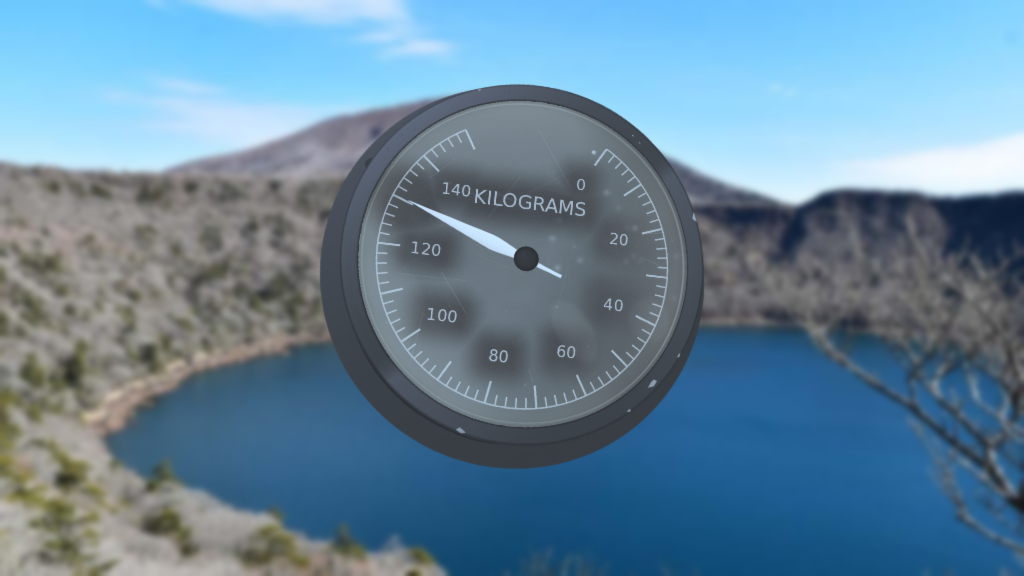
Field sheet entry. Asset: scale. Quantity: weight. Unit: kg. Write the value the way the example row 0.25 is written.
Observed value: 130
